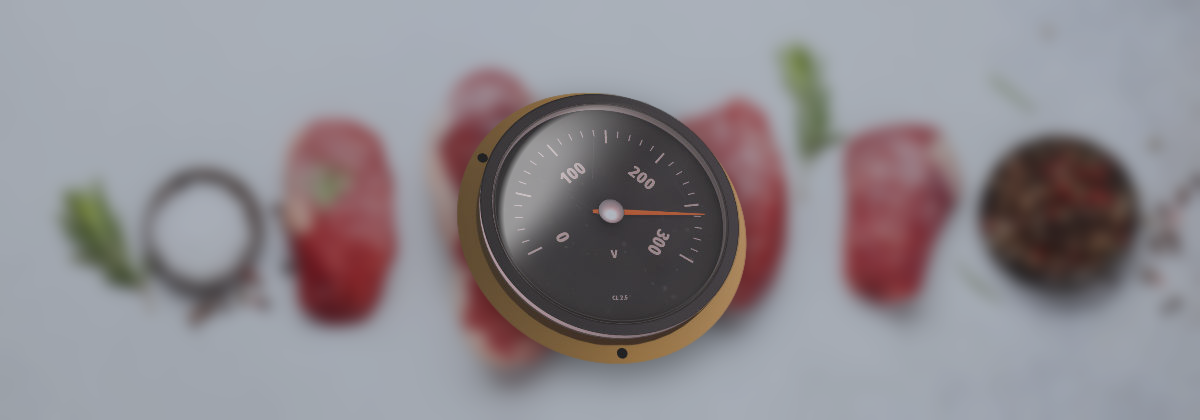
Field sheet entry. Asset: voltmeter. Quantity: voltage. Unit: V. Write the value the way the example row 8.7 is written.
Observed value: 260
